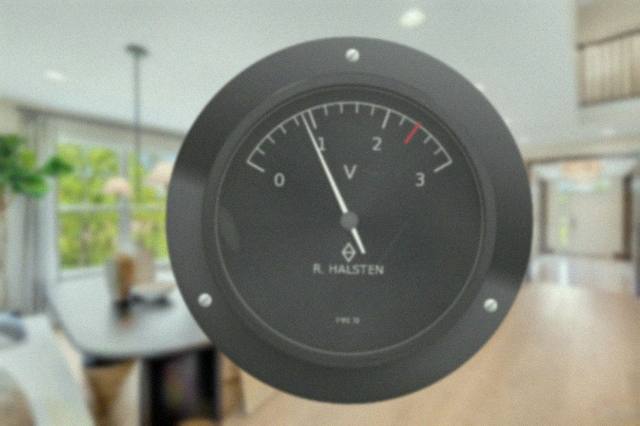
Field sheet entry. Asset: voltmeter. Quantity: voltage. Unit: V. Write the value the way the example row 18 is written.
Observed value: 0.9
